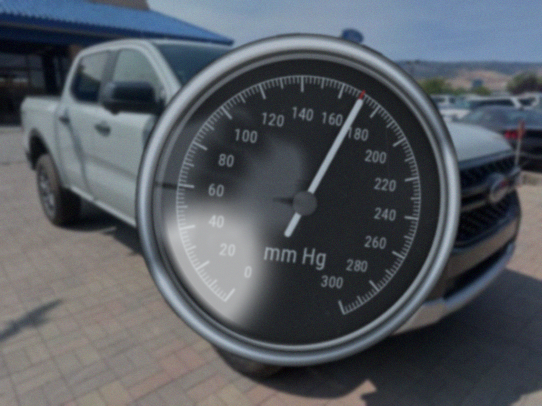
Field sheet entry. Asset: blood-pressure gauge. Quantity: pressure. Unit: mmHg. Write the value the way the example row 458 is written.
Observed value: 170
